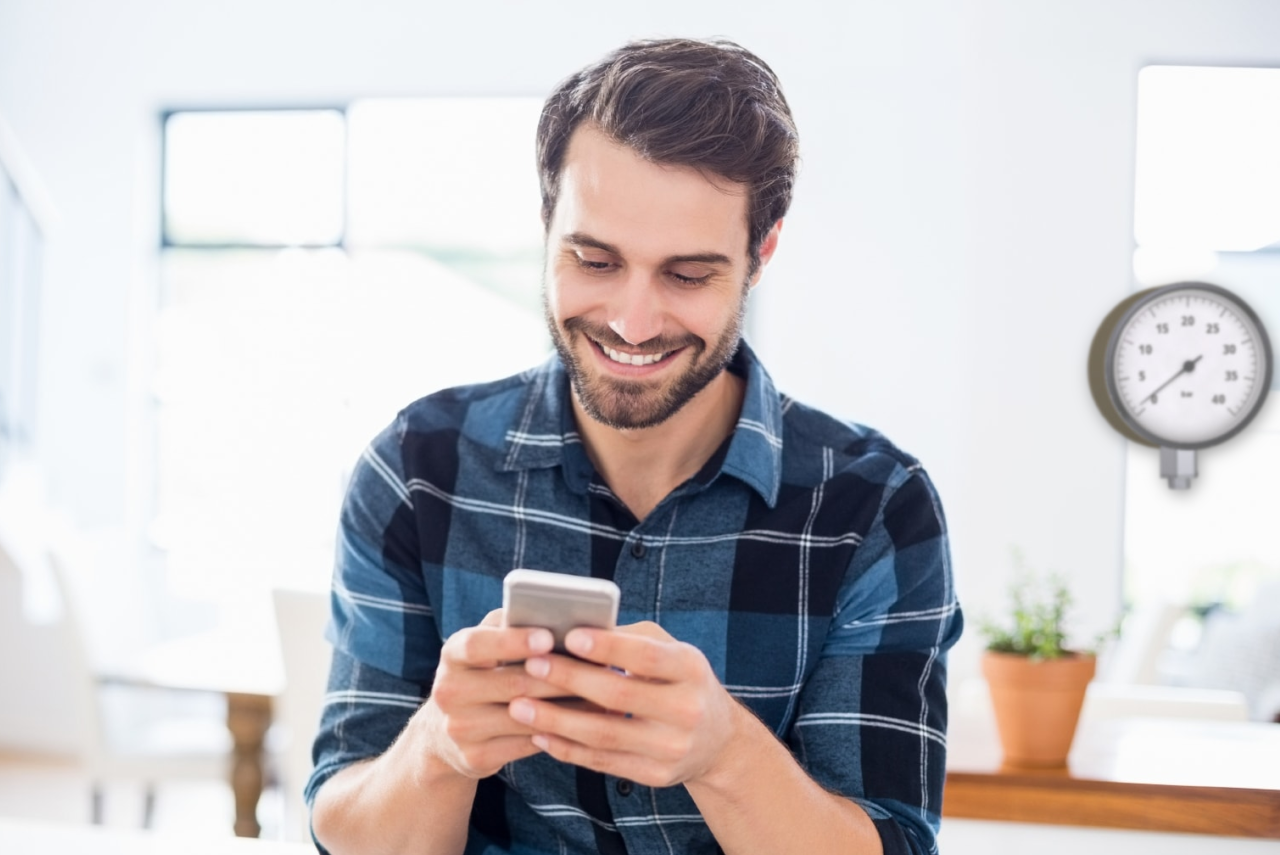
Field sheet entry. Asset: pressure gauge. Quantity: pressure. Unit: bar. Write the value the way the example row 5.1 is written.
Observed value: 1
